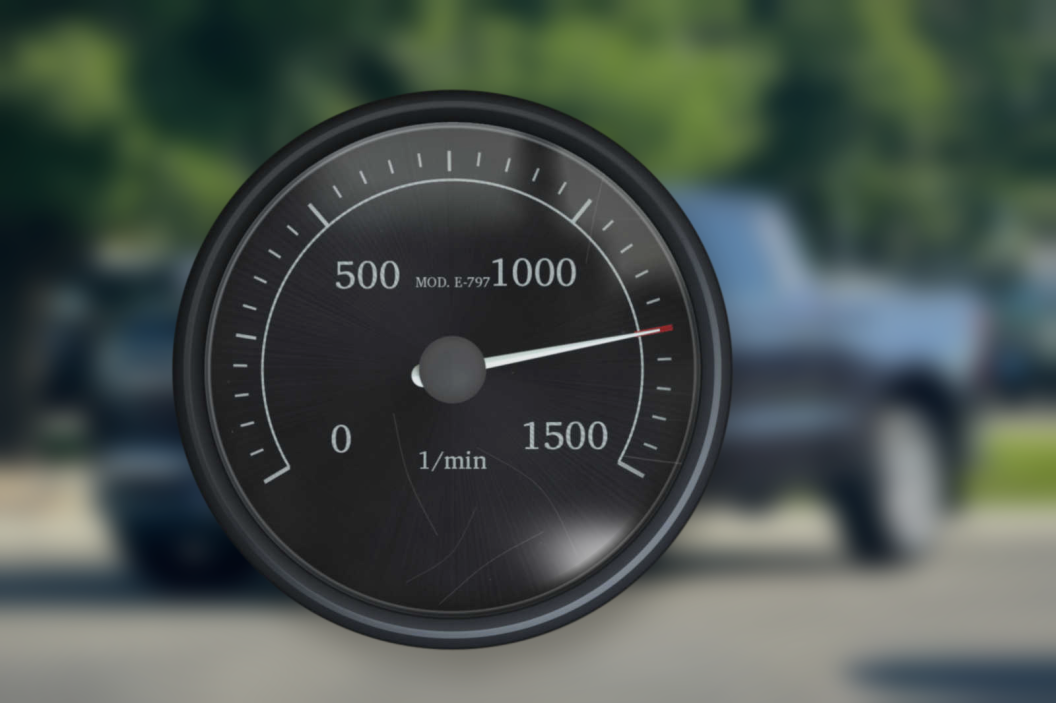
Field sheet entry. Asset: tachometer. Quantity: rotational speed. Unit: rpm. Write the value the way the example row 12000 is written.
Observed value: 1250
